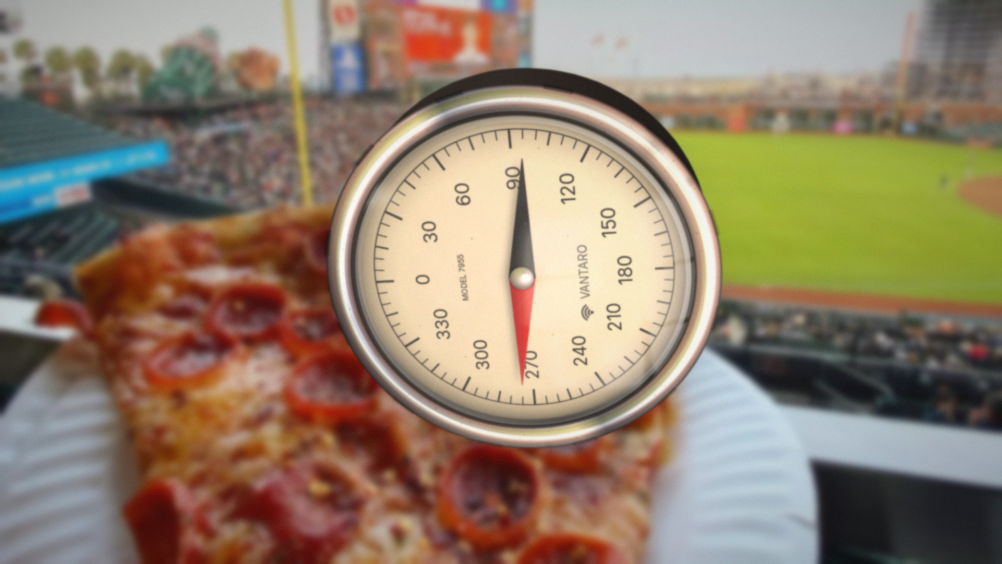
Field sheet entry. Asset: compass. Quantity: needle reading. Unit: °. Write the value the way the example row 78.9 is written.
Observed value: 275
